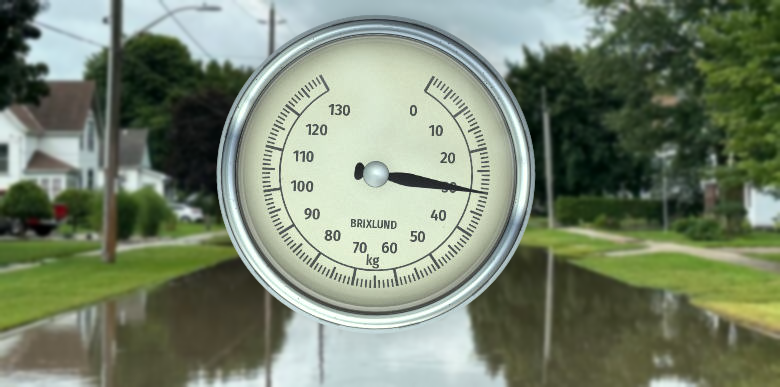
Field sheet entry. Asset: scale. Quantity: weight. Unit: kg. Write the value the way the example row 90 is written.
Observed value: 30
